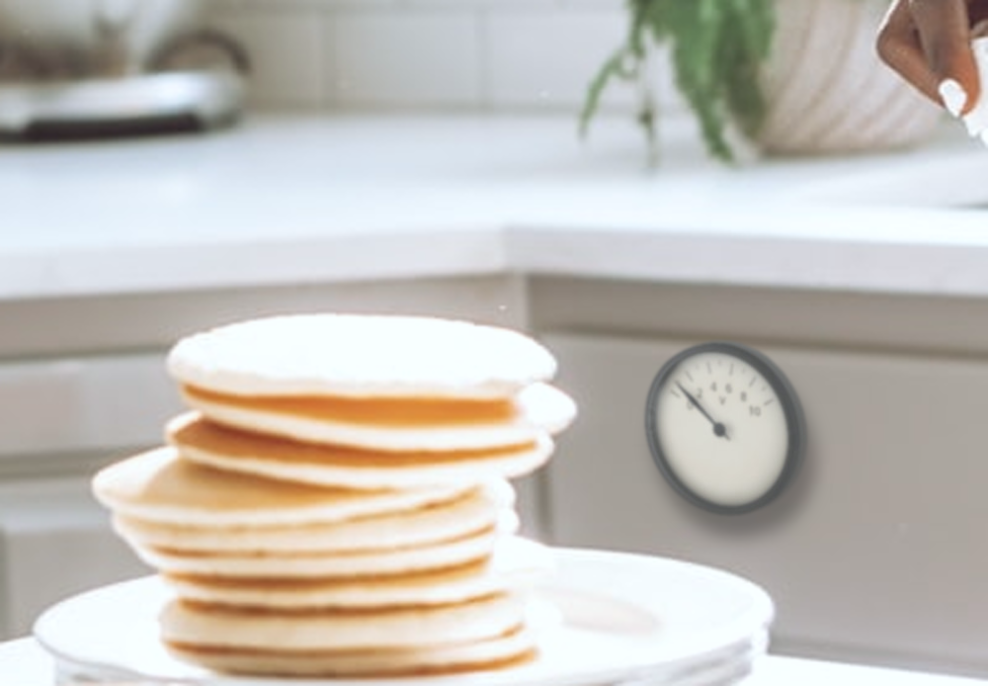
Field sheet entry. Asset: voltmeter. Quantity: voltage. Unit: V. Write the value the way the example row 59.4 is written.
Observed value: 1
